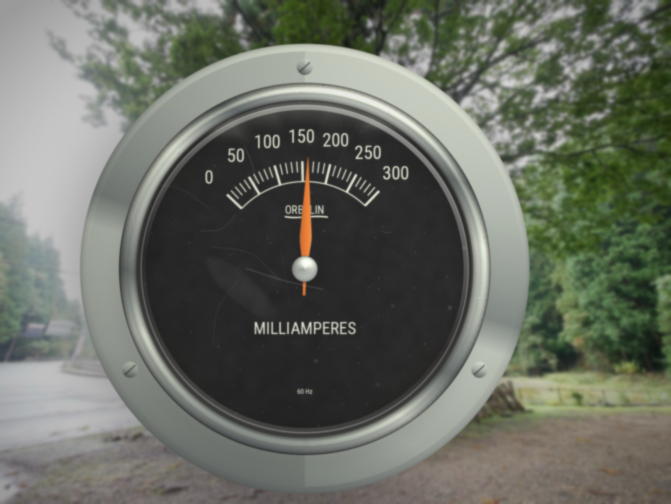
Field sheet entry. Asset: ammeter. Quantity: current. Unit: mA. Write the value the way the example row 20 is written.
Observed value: 160
